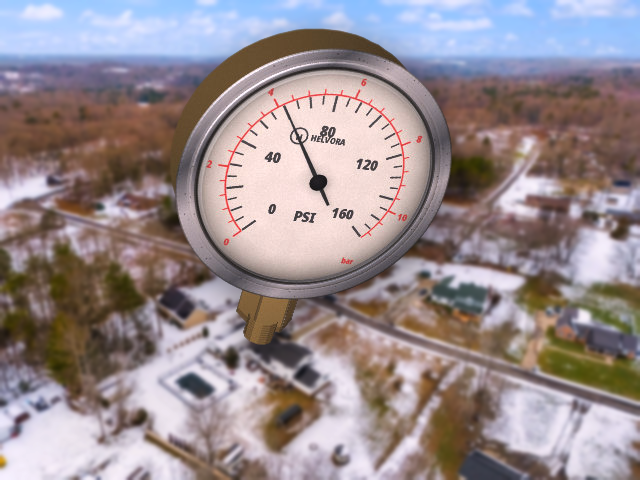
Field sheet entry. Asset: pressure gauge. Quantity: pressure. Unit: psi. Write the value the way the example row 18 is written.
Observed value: 60
